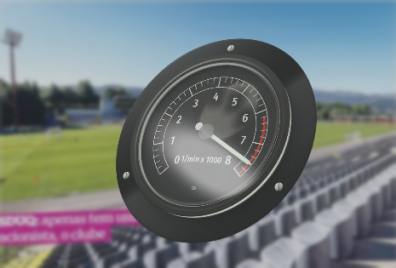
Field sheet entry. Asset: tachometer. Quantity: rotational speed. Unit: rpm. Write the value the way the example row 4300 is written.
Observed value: 7600
